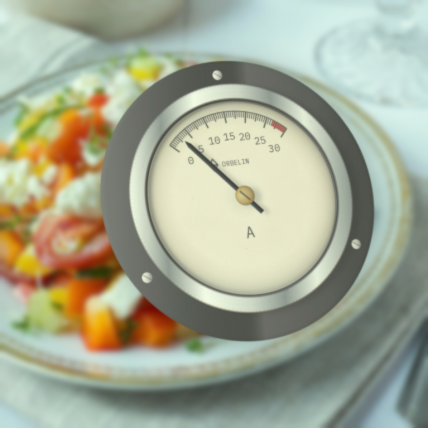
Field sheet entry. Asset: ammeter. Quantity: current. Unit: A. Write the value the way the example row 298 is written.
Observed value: 2.5
